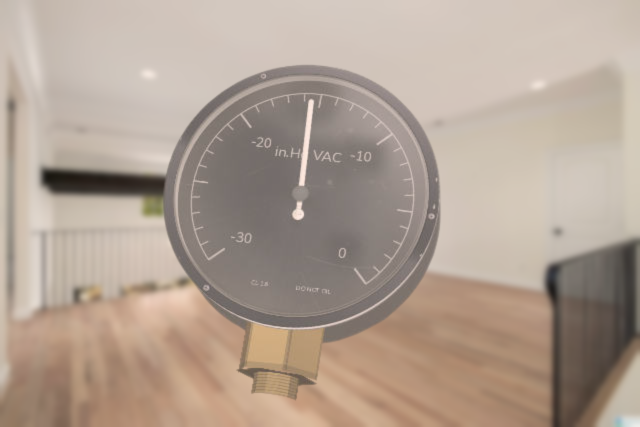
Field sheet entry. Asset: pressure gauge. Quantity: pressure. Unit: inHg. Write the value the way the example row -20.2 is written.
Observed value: -15.5
